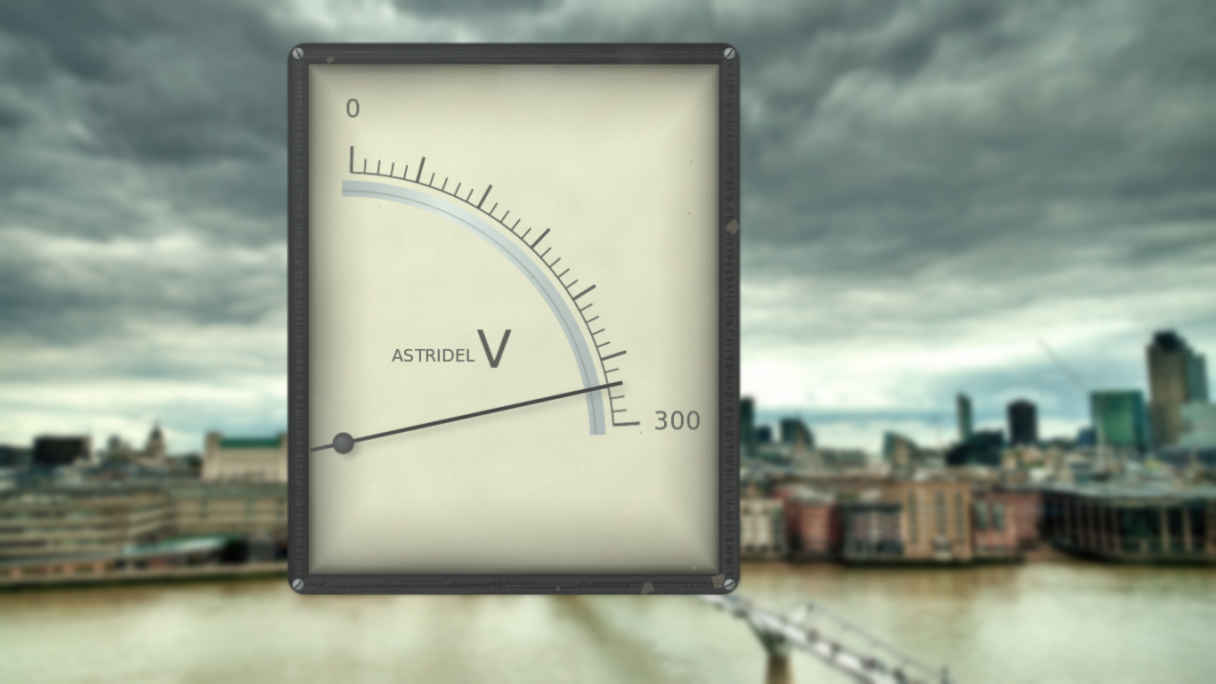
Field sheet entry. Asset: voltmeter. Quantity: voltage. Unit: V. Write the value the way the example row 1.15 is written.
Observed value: 270
